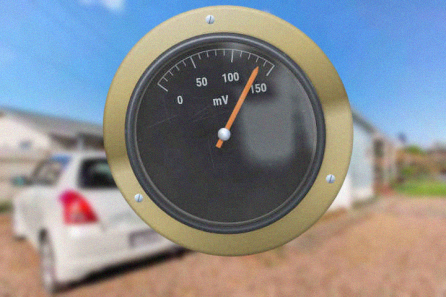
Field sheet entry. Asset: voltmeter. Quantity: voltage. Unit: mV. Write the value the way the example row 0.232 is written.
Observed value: 135
